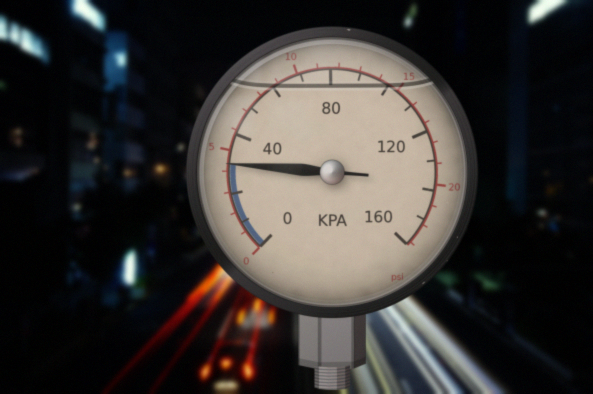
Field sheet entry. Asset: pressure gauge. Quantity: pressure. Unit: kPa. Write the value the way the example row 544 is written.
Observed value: 30
